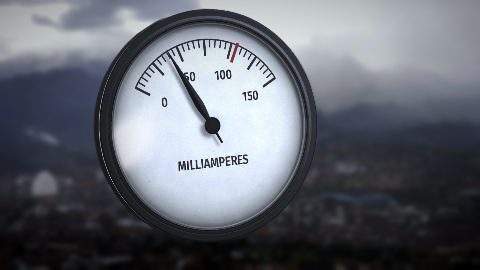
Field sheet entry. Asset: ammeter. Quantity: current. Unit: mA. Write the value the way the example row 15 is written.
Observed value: 40
